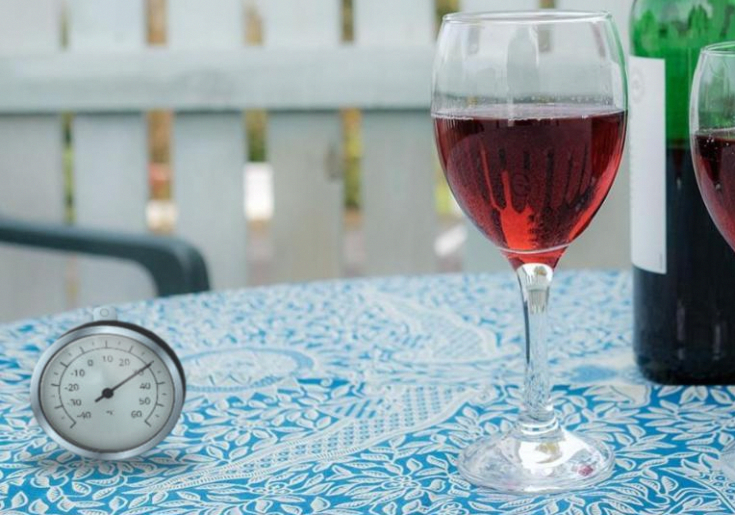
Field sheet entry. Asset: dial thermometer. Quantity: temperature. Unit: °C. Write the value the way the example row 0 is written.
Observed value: 30
